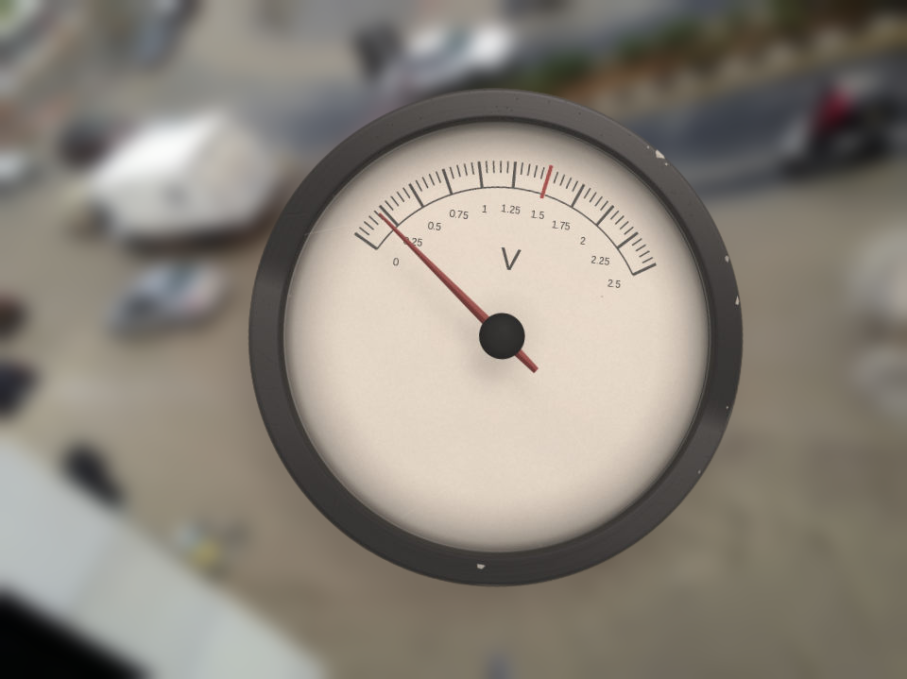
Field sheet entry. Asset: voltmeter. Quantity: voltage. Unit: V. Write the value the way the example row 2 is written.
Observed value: 0.2
